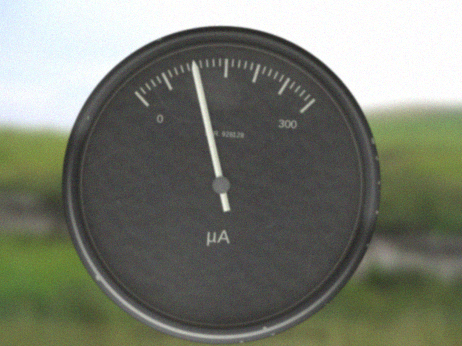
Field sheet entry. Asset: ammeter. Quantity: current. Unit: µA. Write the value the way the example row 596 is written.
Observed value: 100
